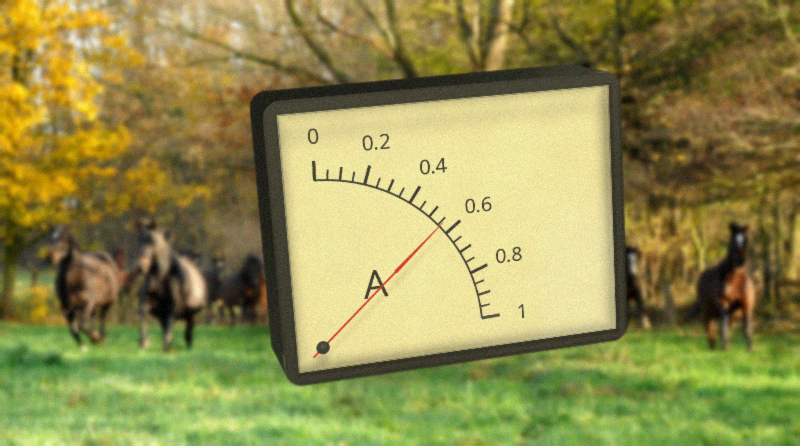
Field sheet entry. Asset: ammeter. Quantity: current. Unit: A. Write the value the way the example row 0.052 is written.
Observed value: 0.55
